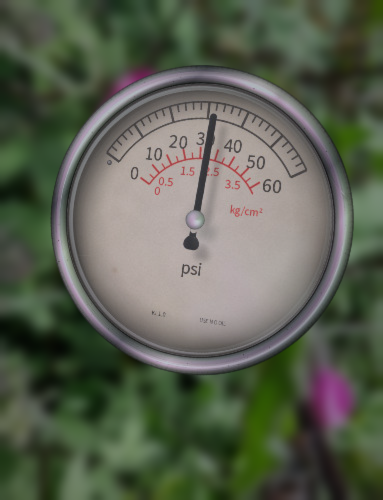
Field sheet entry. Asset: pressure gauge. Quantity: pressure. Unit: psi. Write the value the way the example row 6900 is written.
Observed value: 32
